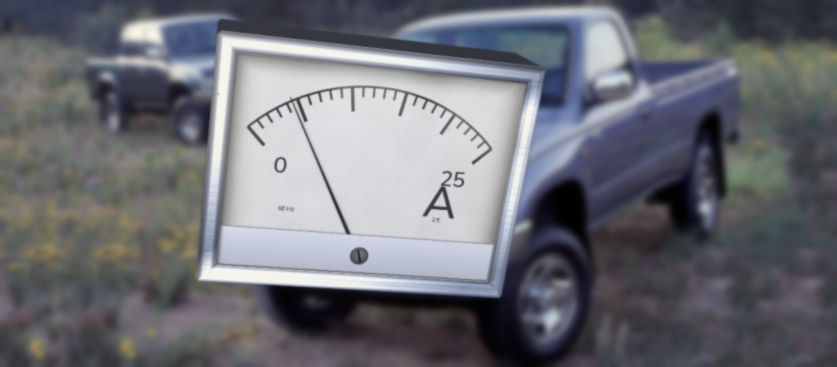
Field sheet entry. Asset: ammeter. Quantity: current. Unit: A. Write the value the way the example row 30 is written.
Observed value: 4.5
